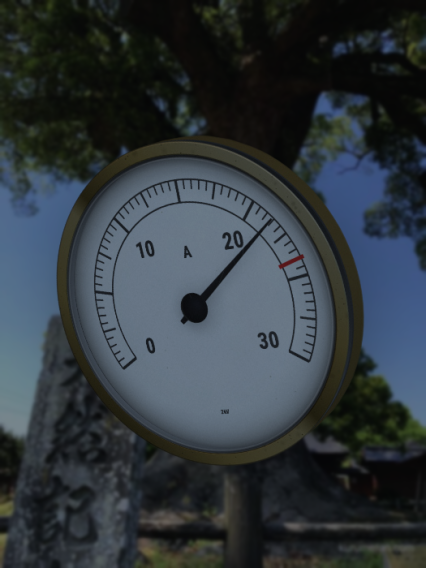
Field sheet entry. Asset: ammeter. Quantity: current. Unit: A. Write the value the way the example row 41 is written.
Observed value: 21.5
